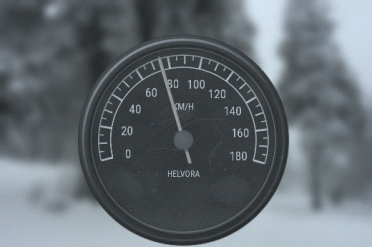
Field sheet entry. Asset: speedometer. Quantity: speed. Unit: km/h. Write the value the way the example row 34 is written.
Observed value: 75
